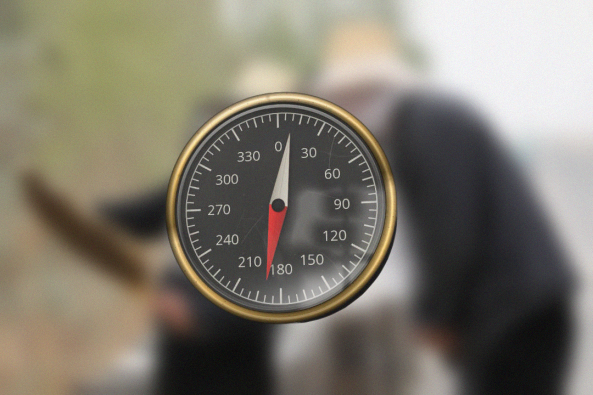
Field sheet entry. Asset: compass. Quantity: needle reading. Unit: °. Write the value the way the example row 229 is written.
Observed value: 190
